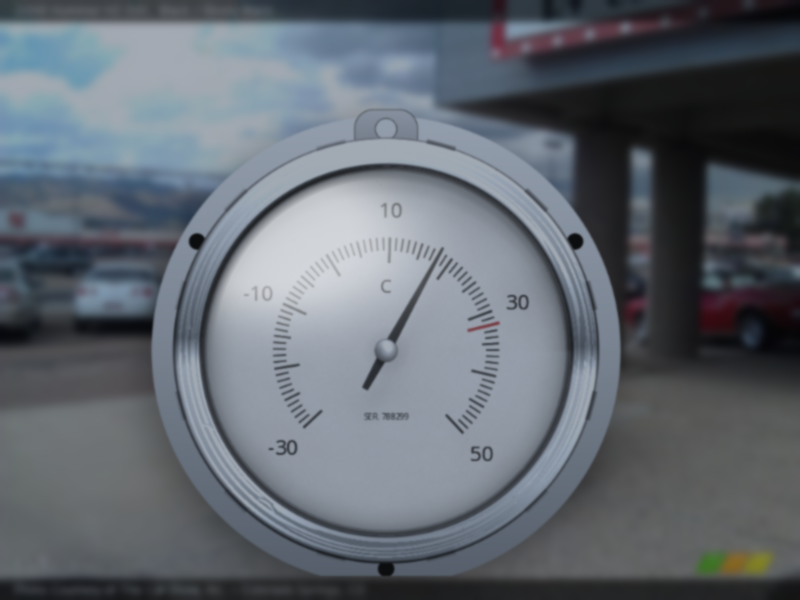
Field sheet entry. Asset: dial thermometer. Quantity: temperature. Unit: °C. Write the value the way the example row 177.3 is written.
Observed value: 18
